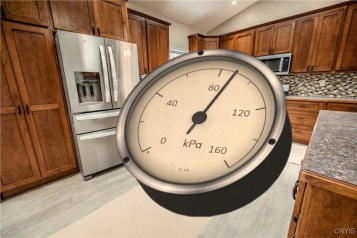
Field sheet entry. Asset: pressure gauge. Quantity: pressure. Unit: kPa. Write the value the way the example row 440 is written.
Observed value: 90
